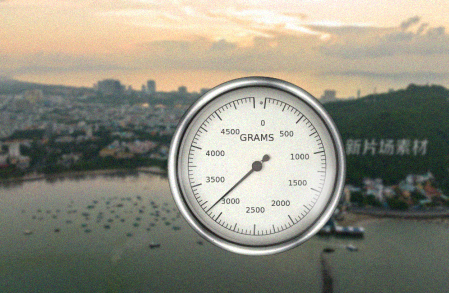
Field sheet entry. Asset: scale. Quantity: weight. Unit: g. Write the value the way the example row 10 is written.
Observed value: 3150
